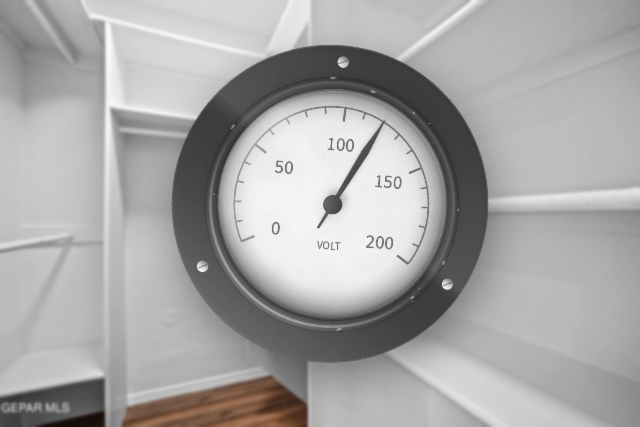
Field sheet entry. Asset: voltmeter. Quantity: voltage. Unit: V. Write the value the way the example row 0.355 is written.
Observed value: 120
